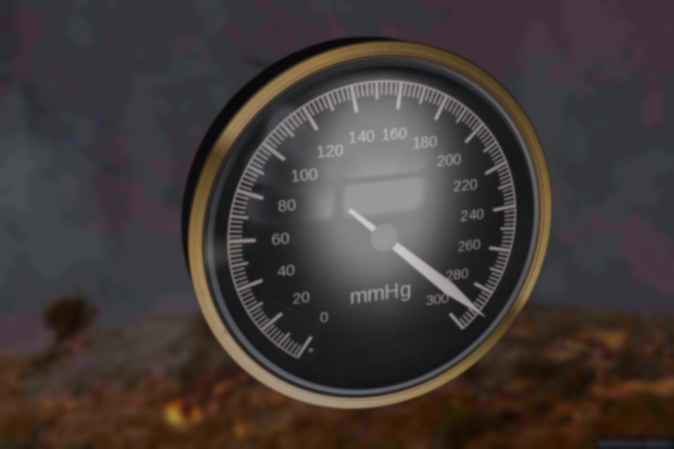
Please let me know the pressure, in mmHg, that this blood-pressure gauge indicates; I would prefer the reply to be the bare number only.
290
